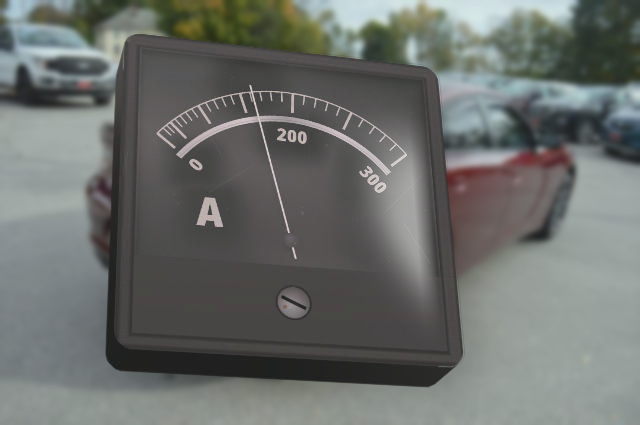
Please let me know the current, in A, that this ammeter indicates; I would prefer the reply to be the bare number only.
160
